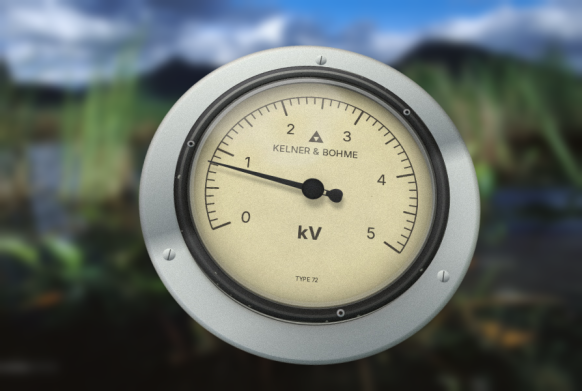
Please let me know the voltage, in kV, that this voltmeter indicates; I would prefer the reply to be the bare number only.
0.8
